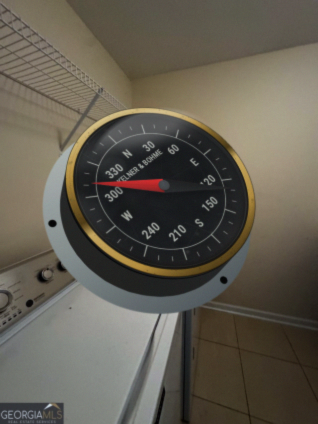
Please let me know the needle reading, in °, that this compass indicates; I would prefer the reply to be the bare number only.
310
